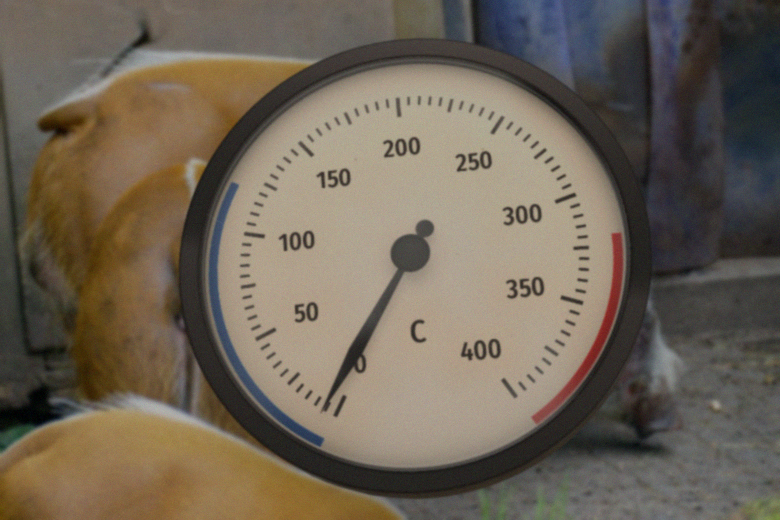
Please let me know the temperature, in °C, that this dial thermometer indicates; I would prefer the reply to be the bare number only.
5
